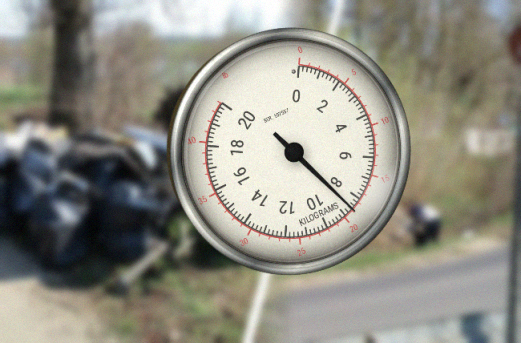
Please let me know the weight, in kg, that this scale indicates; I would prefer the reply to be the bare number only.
8.6
